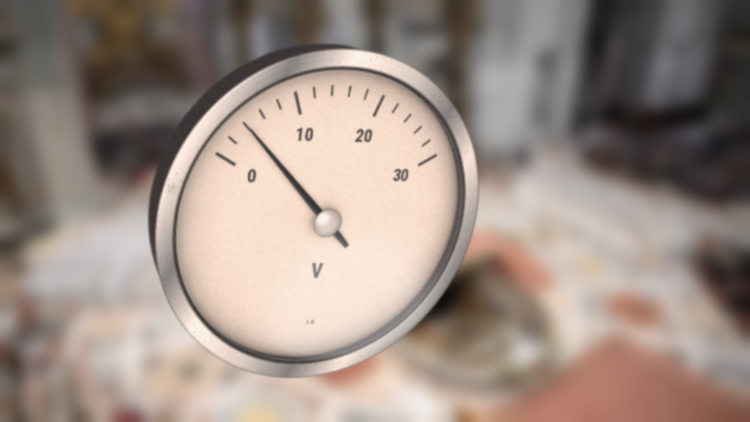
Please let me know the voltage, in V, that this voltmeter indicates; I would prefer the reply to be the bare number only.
4
